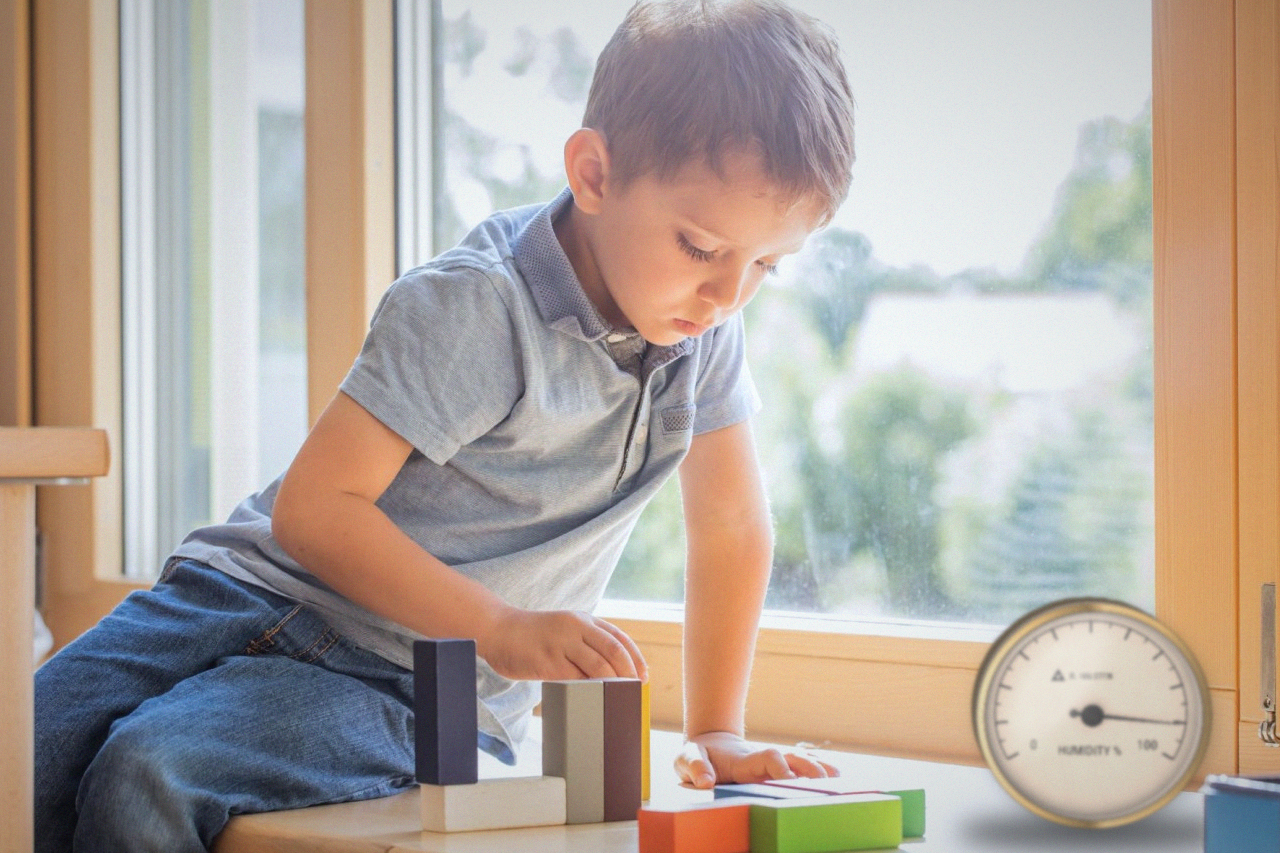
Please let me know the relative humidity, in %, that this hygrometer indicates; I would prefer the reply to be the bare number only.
90
